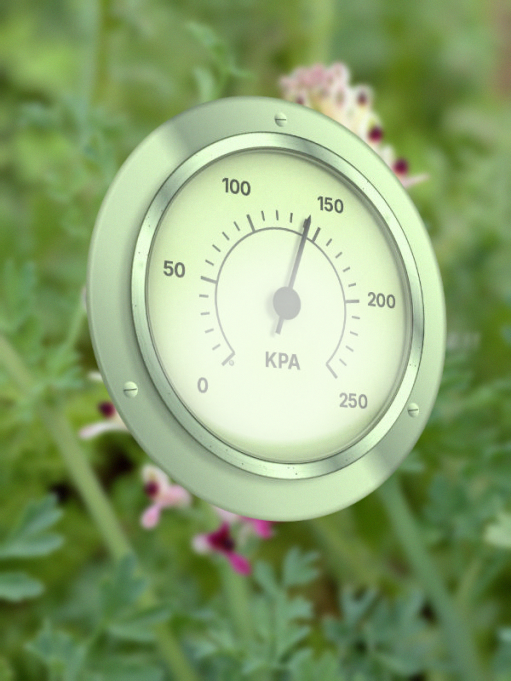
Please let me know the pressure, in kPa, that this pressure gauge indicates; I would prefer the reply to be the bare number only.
140
